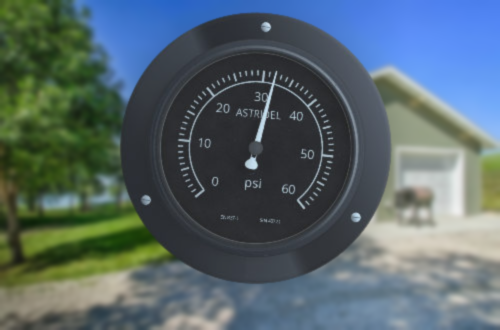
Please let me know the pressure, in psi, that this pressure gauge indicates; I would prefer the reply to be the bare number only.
32
